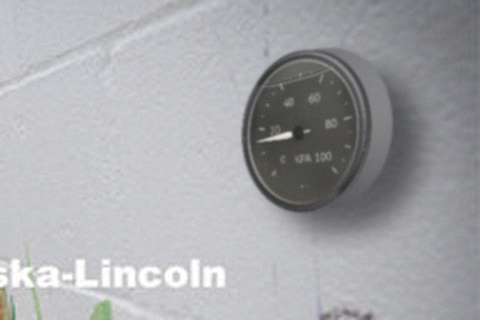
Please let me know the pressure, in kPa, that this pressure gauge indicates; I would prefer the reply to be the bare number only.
15
